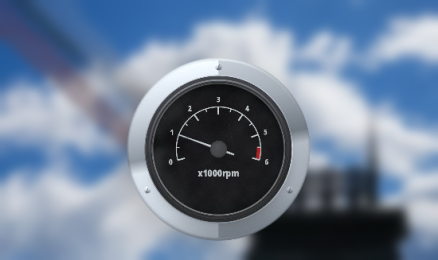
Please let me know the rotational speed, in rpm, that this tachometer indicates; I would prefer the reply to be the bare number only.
1000
